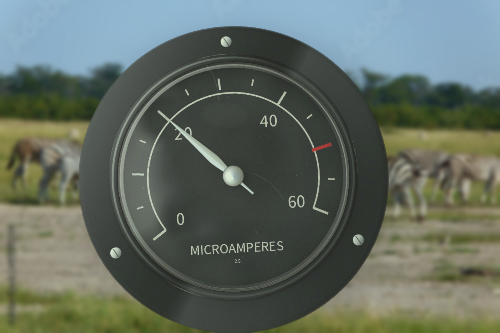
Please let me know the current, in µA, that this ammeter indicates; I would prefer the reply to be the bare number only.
20
